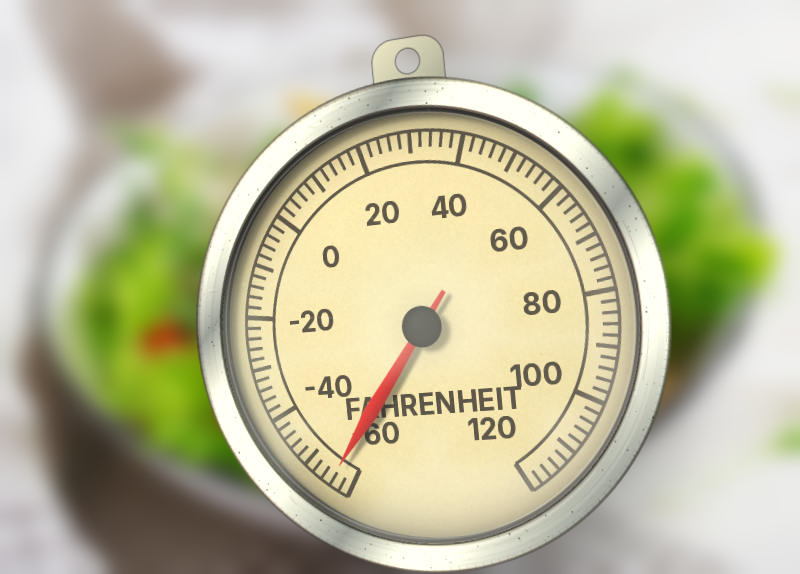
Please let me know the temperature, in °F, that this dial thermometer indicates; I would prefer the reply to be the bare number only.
-56
